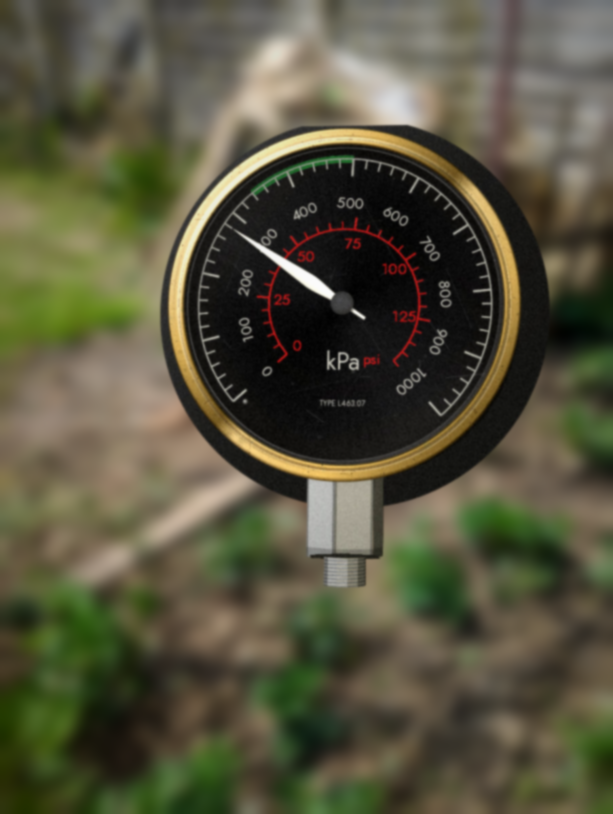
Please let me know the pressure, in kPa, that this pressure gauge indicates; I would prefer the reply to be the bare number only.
280
